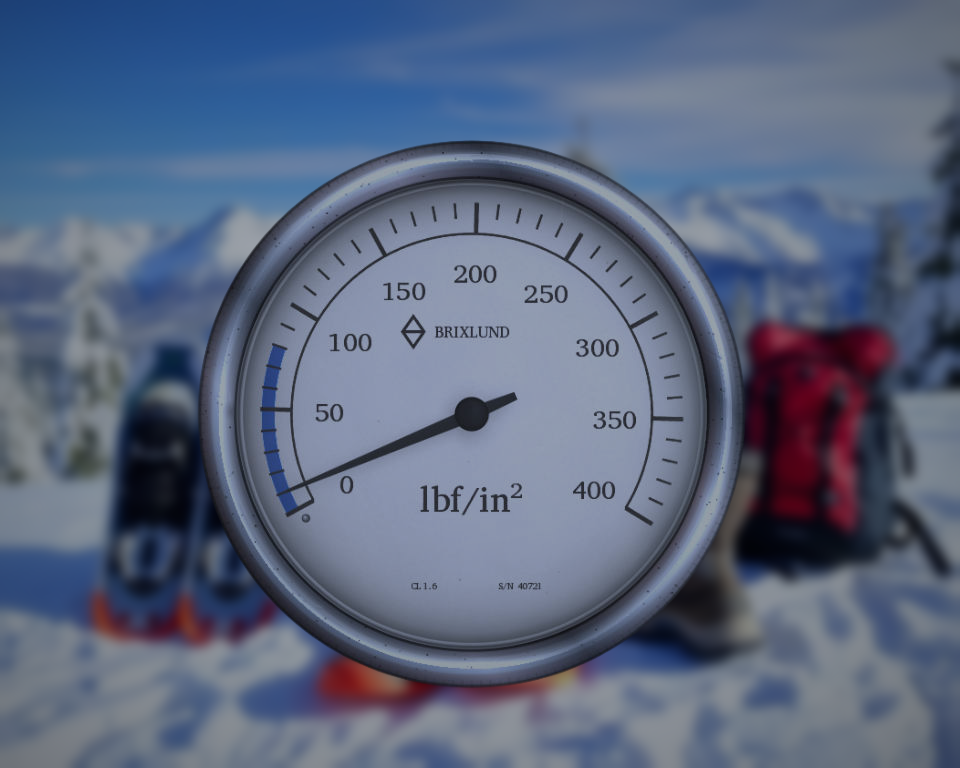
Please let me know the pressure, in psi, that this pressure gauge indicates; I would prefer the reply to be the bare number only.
10
